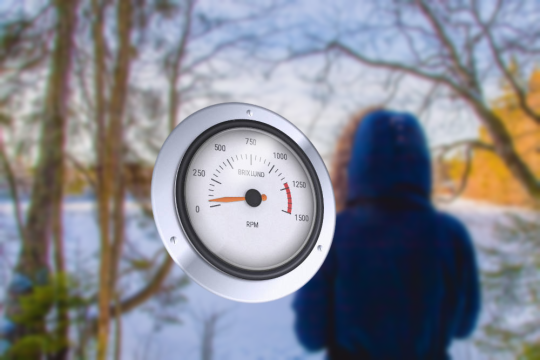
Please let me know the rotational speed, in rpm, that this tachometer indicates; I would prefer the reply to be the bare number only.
50
